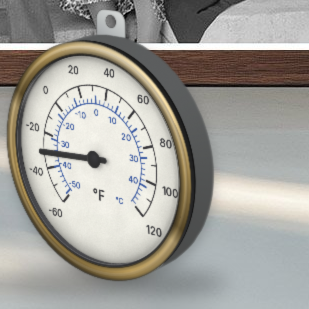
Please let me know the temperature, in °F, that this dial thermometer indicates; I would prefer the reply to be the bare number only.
-30
